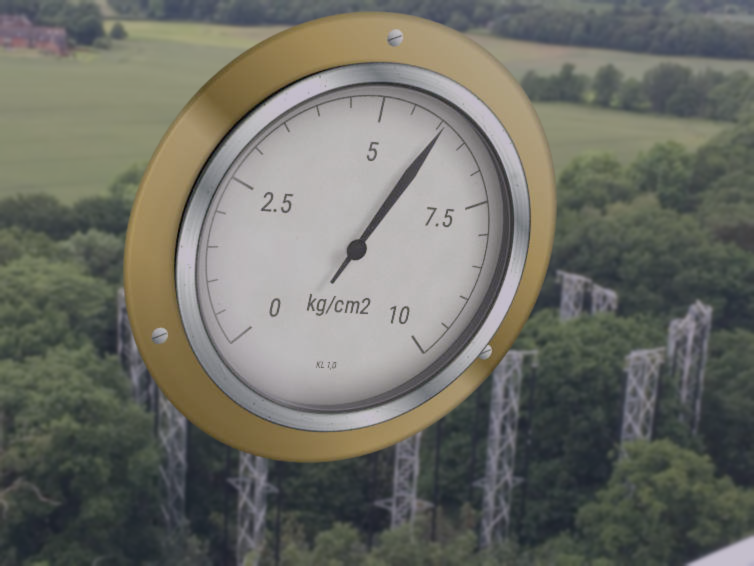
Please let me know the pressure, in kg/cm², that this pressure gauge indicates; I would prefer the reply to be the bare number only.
6
